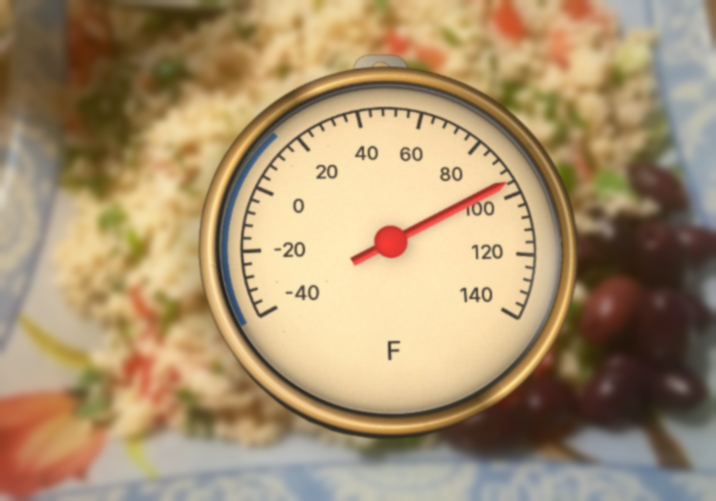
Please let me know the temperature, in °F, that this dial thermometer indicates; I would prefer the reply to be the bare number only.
96
